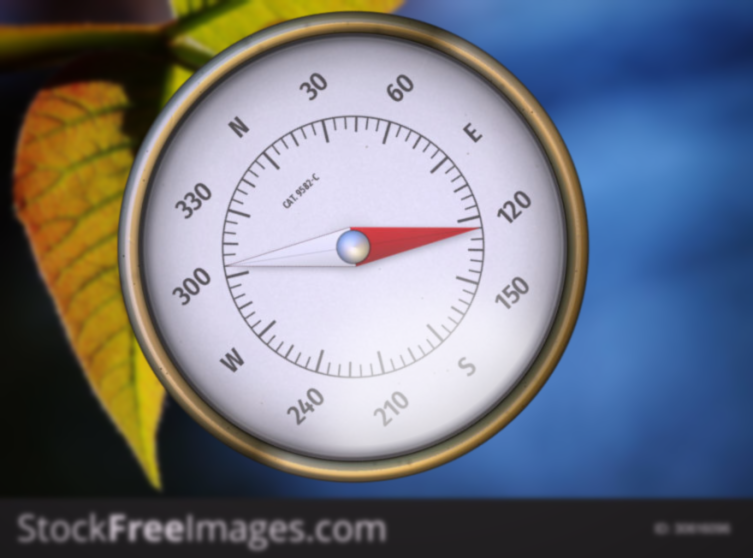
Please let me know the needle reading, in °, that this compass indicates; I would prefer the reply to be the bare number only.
125
